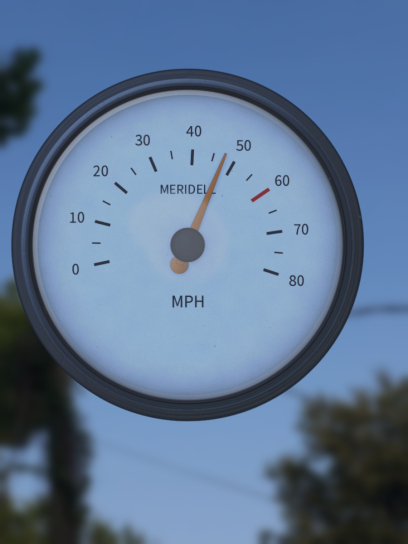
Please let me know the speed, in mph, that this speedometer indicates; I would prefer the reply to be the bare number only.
47.5
